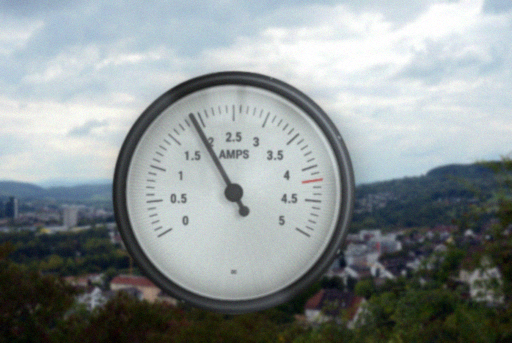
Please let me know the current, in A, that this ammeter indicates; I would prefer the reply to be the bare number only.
1.9
